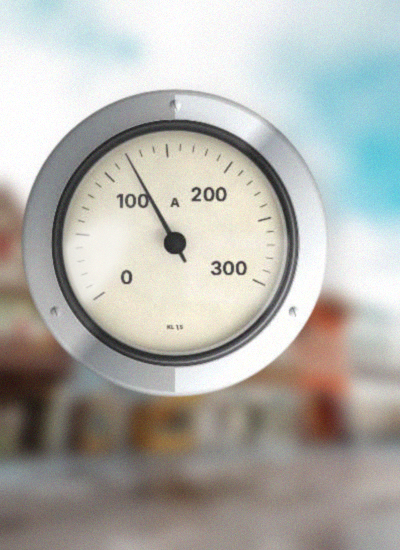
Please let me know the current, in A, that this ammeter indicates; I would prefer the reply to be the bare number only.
120
